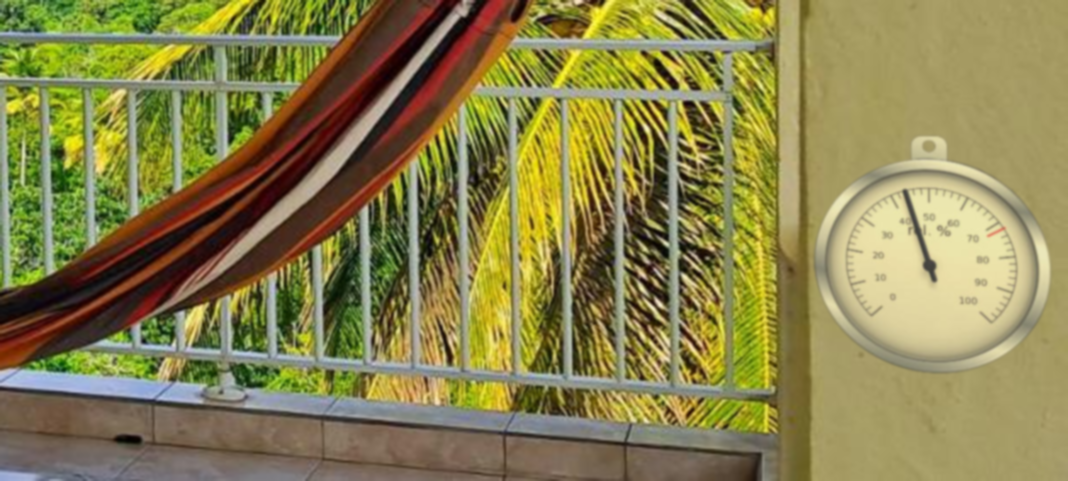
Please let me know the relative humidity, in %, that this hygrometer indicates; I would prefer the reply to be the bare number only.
44
